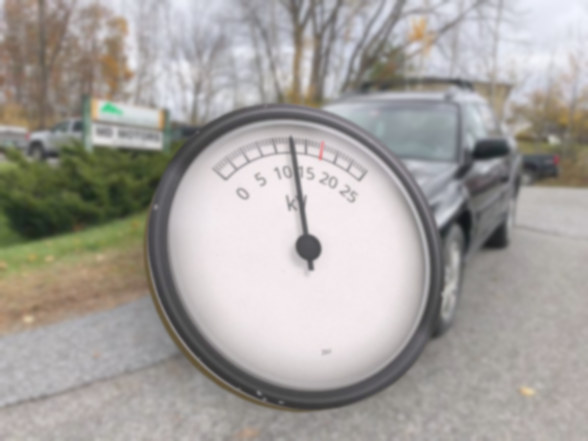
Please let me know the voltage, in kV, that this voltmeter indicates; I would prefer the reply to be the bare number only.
12.5
